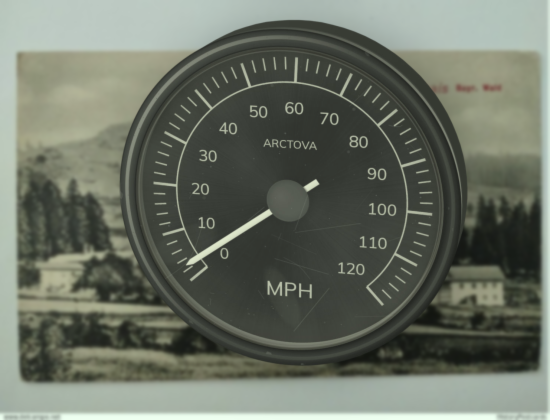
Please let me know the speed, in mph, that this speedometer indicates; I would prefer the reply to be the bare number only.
3
